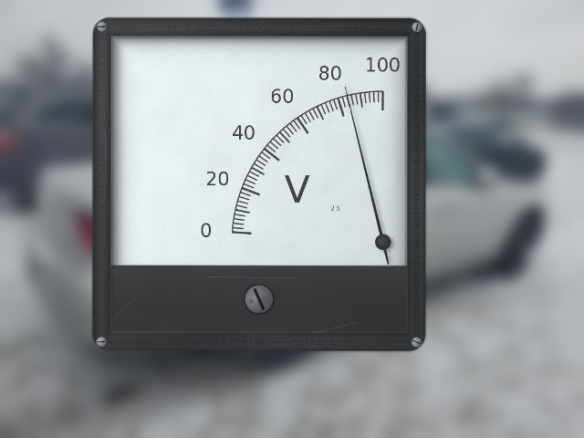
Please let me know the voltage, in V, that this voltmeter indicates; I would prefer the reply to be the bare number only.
84
